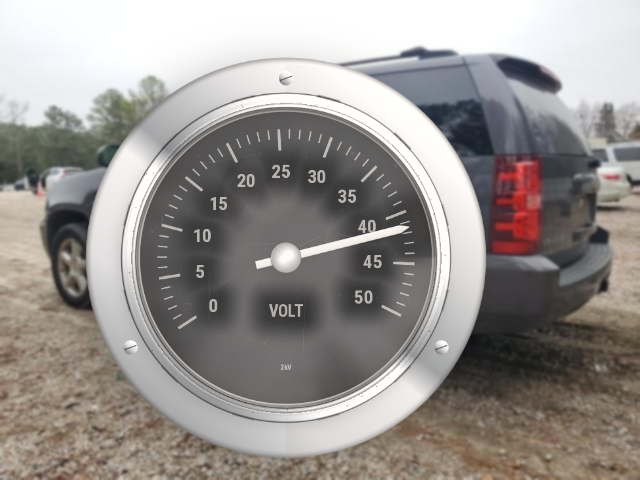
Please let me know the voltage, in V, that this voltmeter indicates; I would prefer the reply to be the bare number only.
41.5
